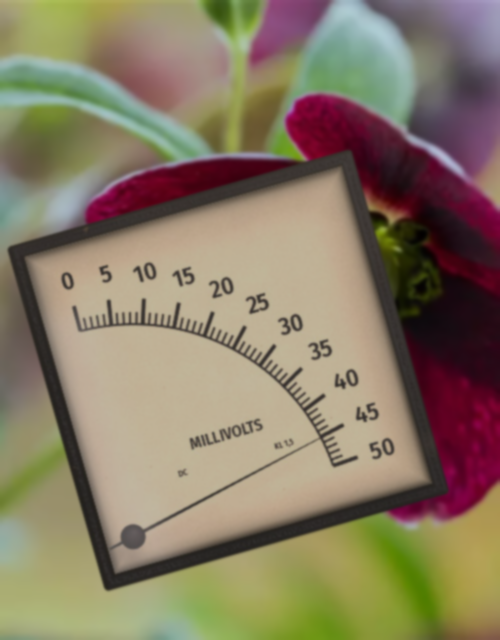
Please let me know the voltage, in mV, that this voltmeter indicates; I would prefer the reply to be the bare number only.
45
